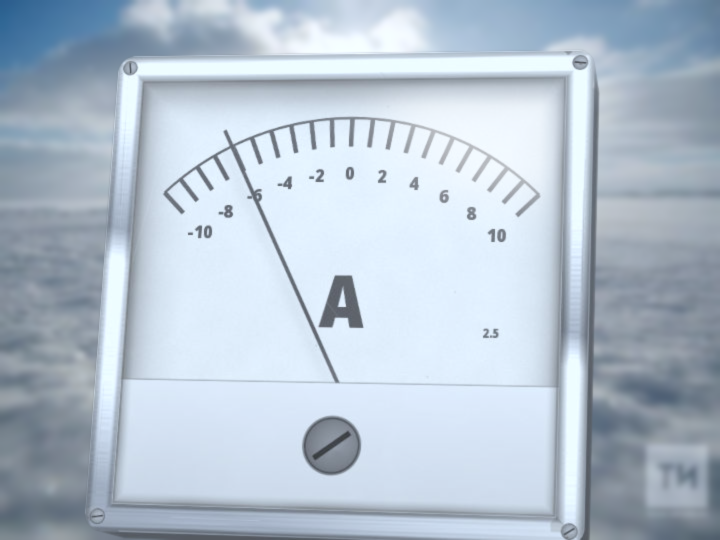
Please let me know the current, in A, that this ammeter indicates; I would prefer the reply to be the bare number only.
-6
